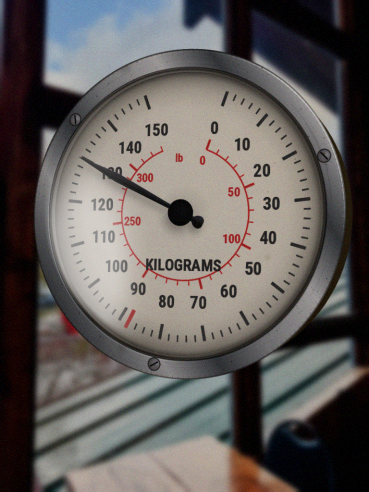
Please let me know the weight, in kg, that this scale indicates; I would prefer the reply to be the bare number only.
130
